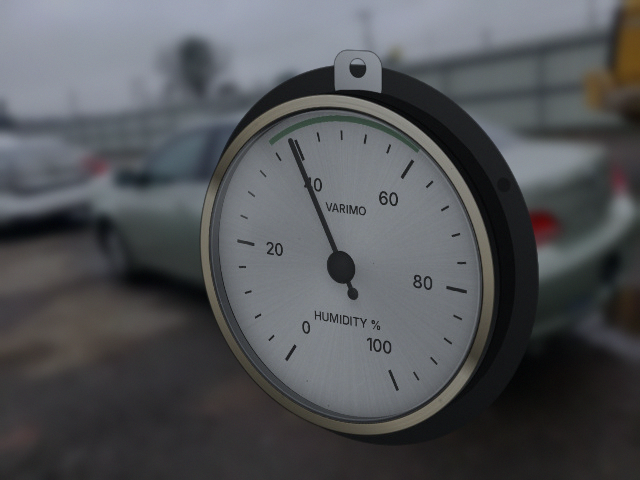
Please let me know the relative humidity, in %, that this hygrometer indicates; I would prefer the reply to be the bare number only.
40
